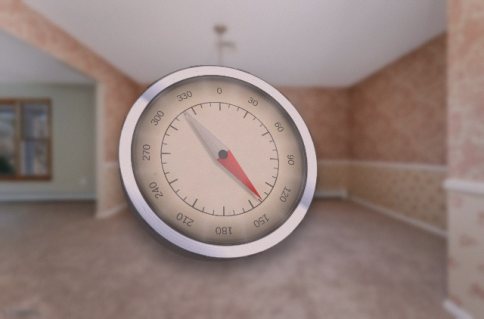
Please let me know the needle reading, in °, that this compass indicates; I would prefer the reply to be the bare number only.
140
